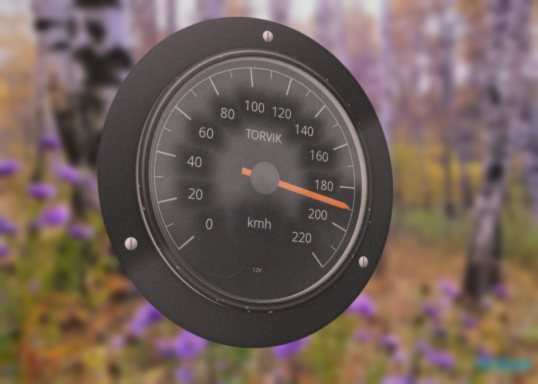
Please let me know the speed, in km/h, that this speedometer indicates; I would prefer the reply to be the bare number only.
190
